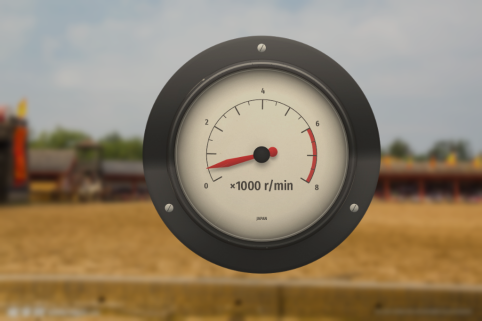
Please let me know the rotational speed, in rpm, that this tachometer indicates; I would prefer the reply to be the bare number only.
500
